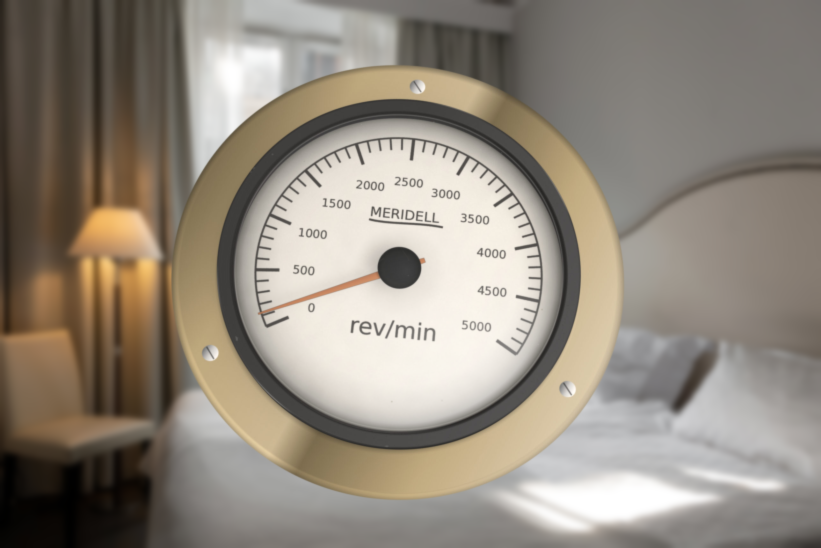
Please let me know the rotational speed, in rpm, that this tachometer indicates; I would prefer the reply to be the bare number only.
100
